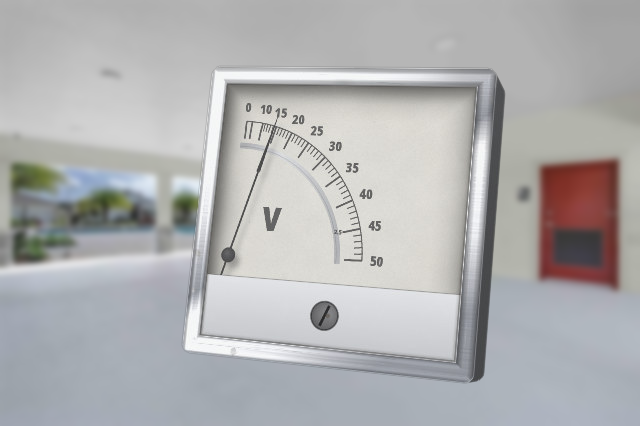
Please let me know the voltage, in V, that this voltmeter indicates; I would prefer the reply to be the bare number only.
15
